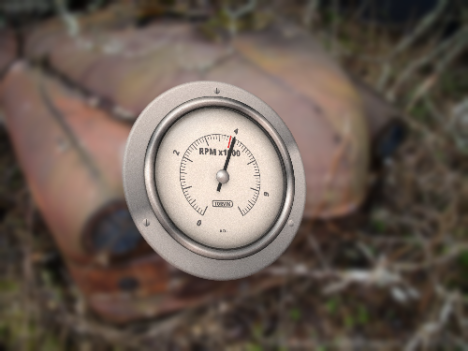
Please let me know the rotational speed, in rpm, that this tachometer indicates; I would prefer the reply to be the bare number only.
4000
